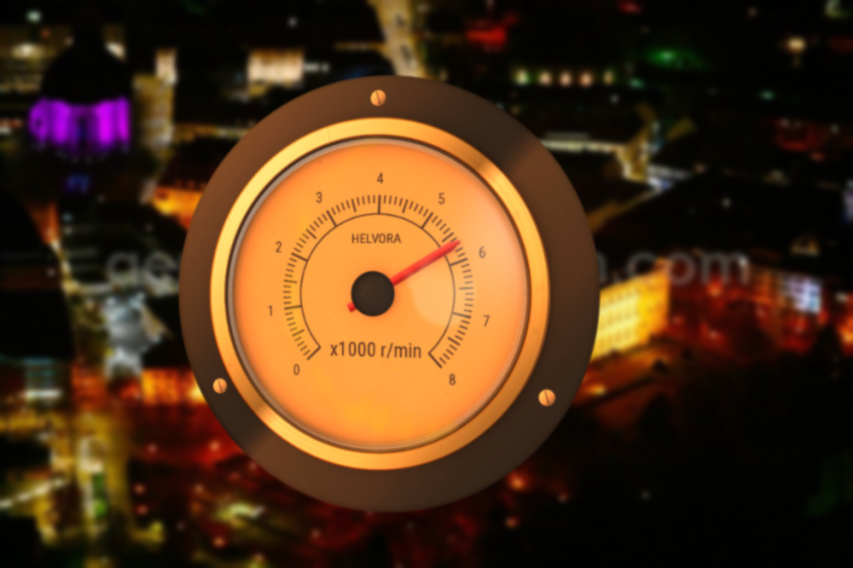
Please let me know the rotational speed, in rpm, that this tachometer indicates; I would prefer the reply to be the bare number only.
5700
